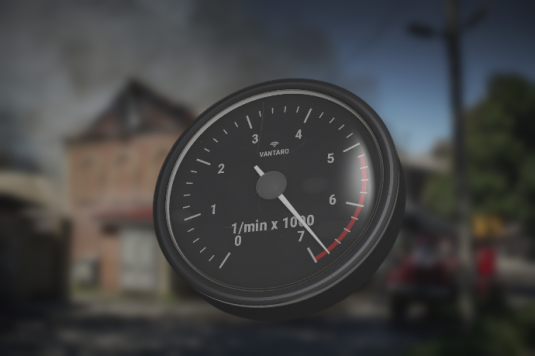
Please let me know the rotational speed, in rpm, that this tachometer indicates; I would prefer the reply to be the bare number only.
6800
